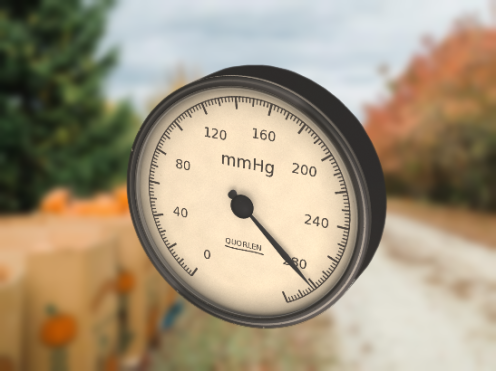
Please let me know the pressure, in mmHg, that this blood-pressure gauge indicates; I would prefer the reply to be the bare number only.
280
